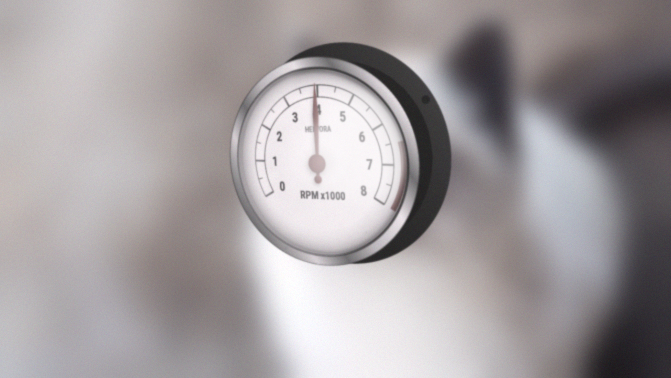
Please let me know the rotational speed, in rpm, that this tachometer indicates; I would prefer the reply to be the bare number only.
4000
